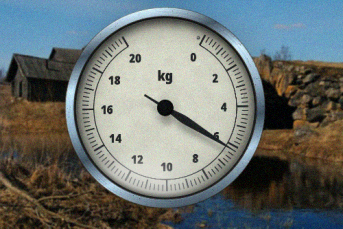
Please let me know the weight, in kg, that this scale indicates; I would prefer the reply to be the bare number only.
6.2
